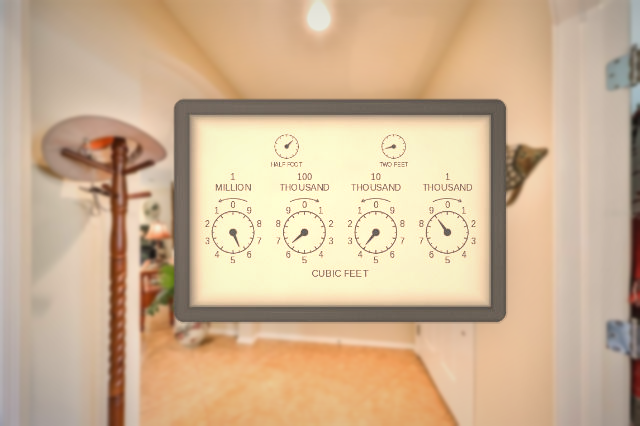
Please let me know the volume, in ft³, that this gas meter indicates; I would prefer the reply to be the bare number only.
563900
